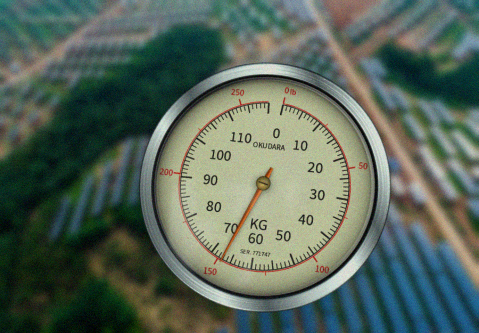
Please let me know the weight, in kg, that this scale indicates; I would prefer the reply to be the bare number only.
67
